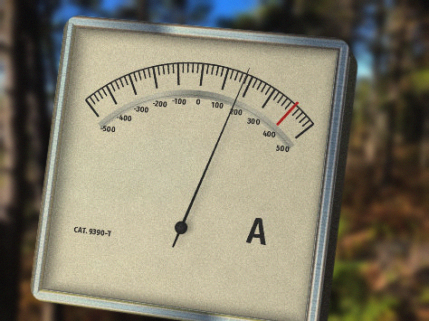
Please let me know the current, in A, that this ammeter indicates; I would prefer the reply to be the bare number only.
180
